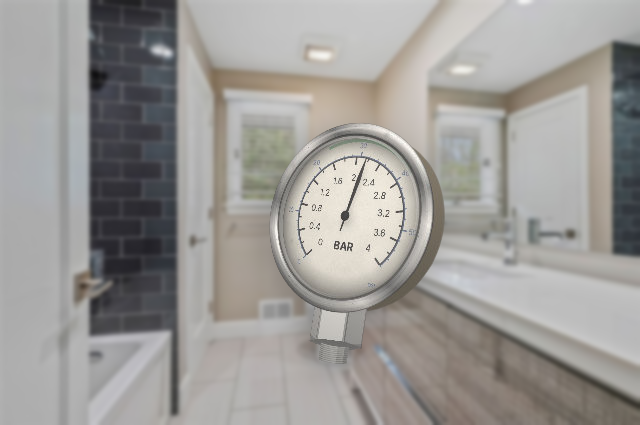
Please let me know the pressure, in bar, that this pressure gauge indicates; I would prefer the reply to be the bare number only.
2.2
